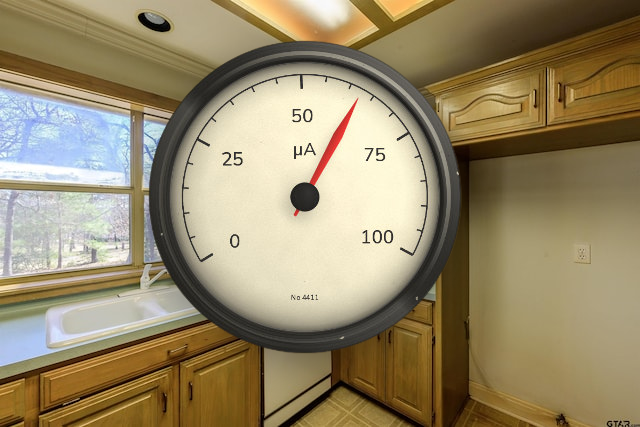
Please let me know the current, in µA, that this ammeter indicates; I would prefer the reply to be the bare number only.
62.5
